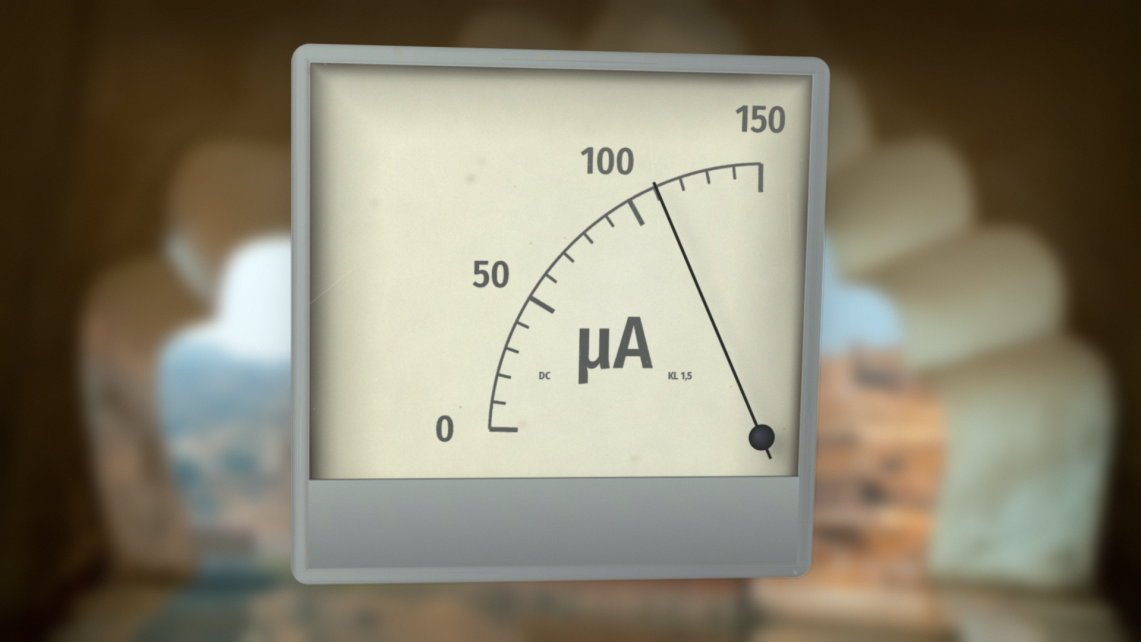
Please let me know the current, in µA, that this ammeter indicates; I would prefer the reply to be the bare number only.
110
